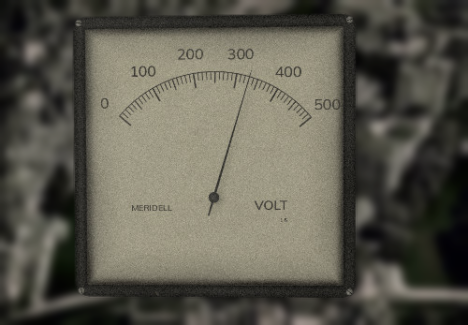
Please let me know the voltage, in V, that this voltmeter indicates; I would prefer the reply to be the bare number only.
330
